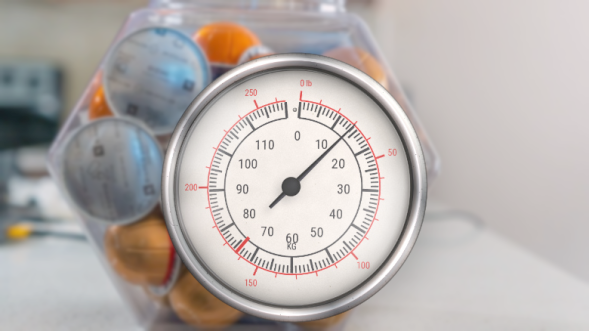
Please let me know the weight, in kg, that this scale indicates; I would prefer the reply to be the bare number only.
14
